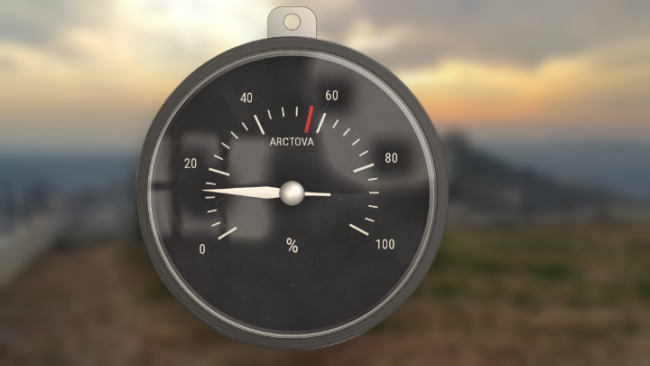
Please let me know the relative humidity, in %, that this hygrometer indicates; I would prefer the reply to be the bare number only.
14
